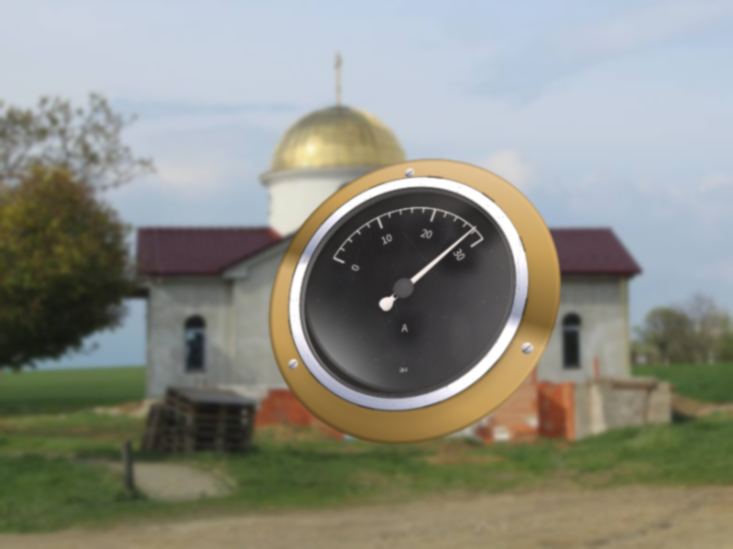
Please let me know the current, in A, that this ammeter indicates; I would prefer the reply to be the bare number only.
28
